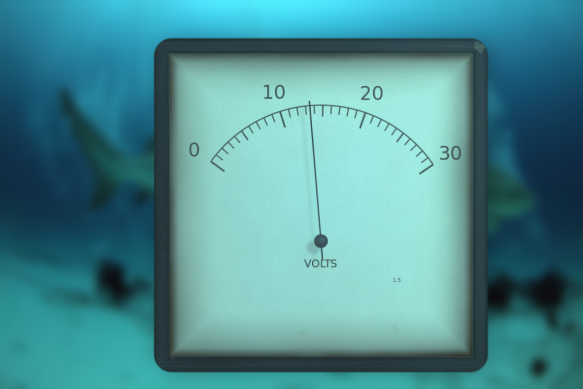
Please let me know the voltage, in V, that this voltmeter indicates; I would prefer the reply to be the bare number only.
13.5
